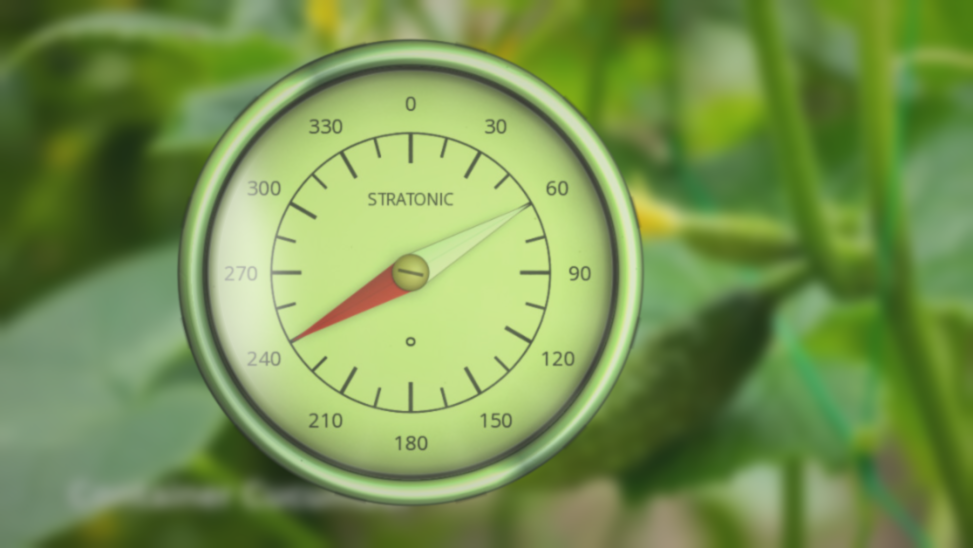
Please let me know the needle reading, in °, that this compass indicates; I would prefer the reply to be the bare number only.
240
